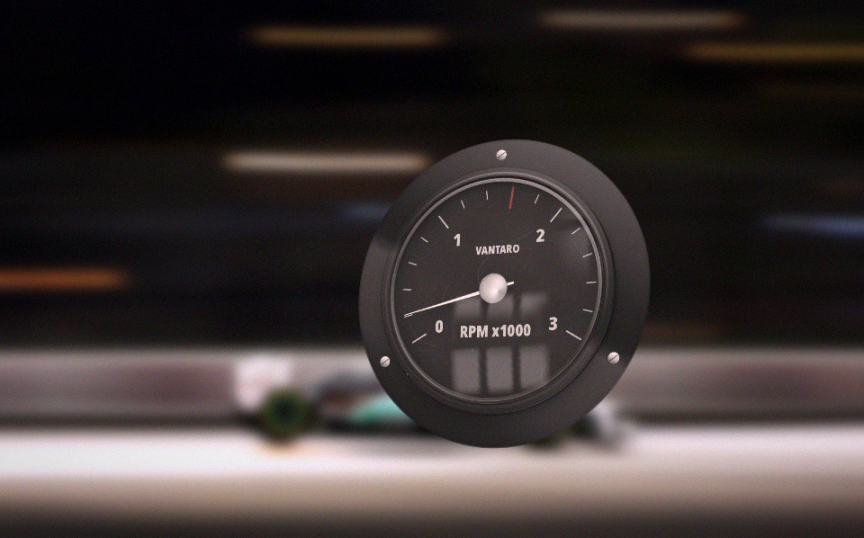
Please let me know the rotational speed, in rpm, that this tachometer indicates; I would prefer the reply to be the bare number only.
200
